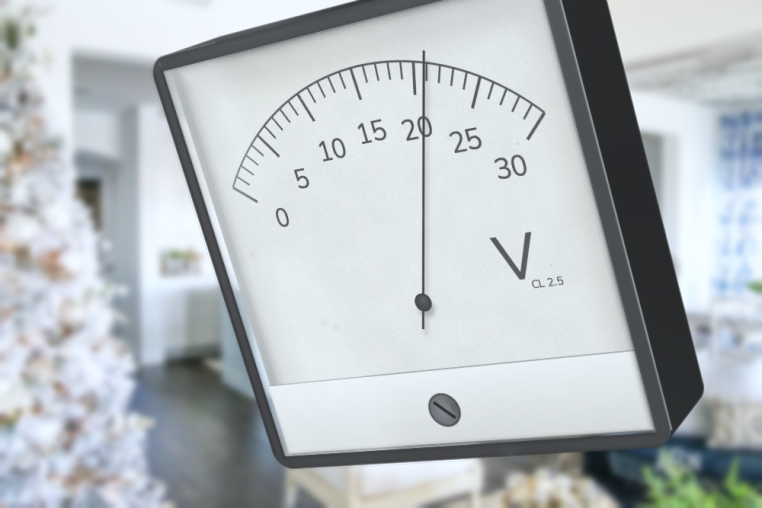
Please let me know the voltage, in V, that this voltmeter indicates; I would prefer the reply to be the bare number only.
21
